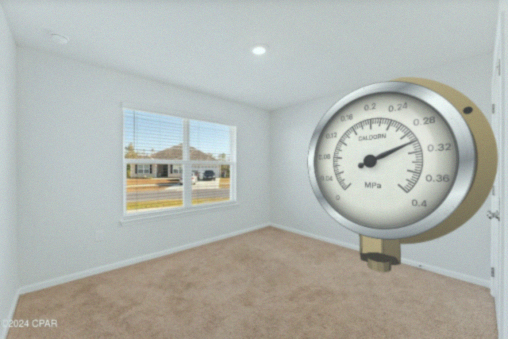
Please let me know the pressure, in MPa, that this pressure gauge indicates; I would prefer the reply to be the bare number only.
0.3
